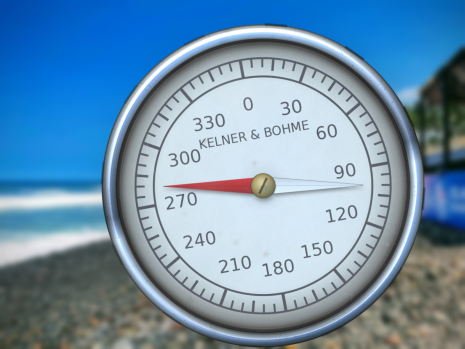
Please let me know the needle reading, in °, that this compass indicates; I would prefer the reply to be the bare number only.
280
